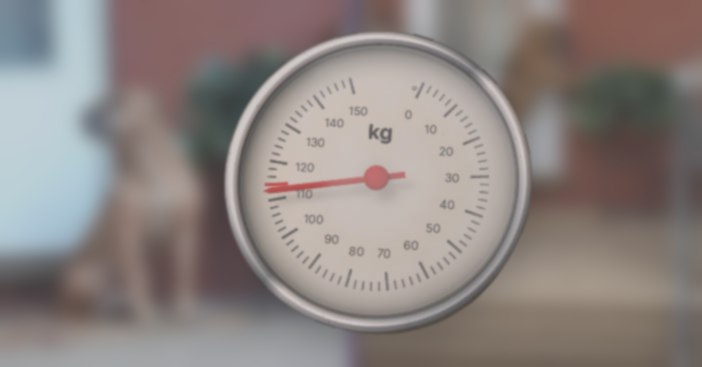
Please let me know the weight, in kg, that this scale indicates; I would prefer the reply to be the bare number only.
112
